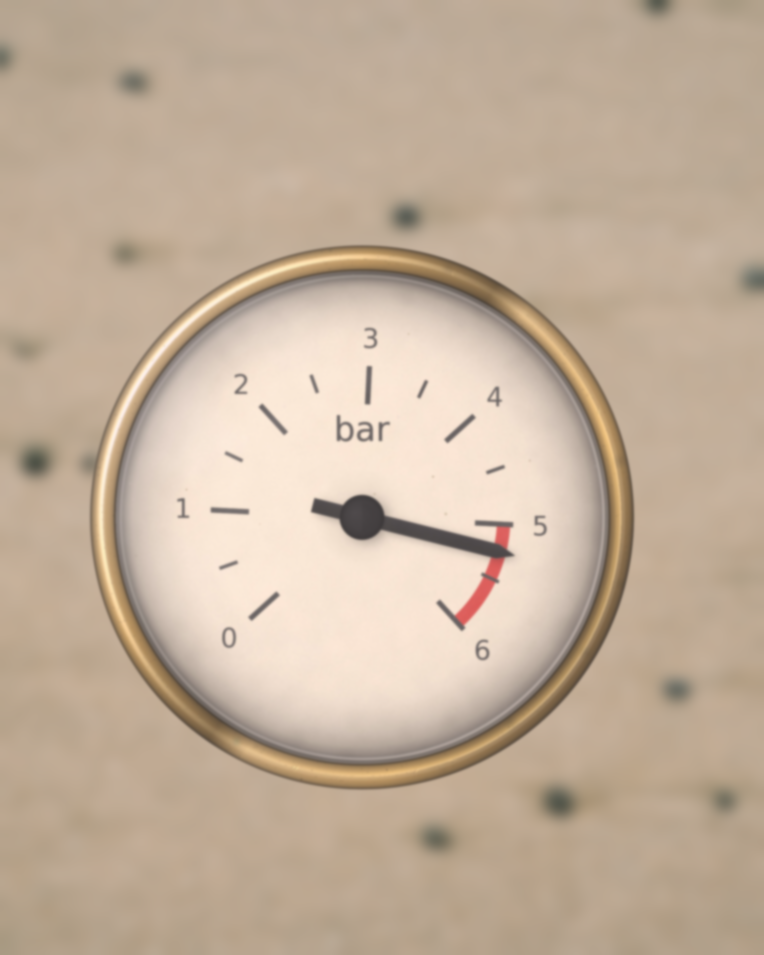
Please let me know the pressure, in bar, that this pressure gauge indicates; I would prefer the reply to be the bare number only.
5.25
